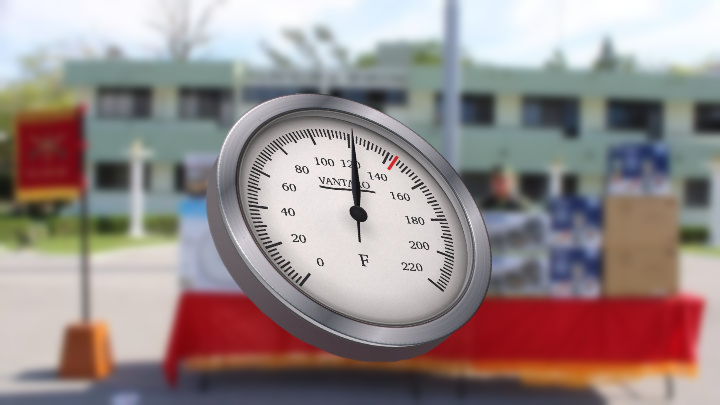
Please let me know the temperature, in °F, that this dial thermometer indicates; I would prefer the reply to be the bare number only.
120
